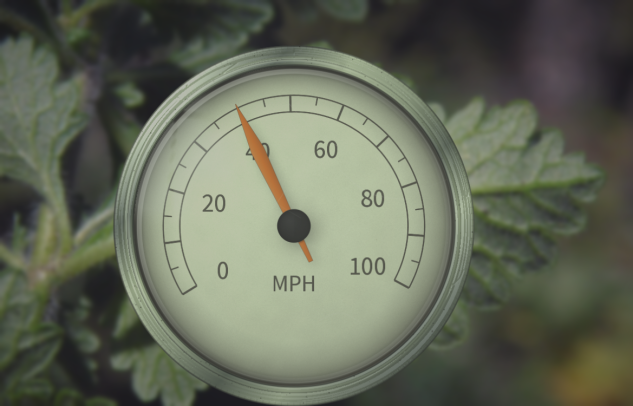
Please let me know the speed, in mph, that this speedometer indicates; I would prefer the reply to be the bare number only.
40
